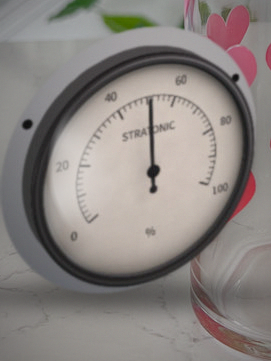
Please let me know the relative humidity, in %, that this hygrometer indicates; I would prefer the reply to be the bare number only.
50
